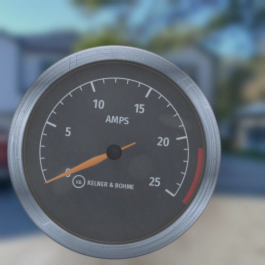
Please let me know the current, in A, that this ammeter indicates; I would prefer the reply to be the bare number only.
0
